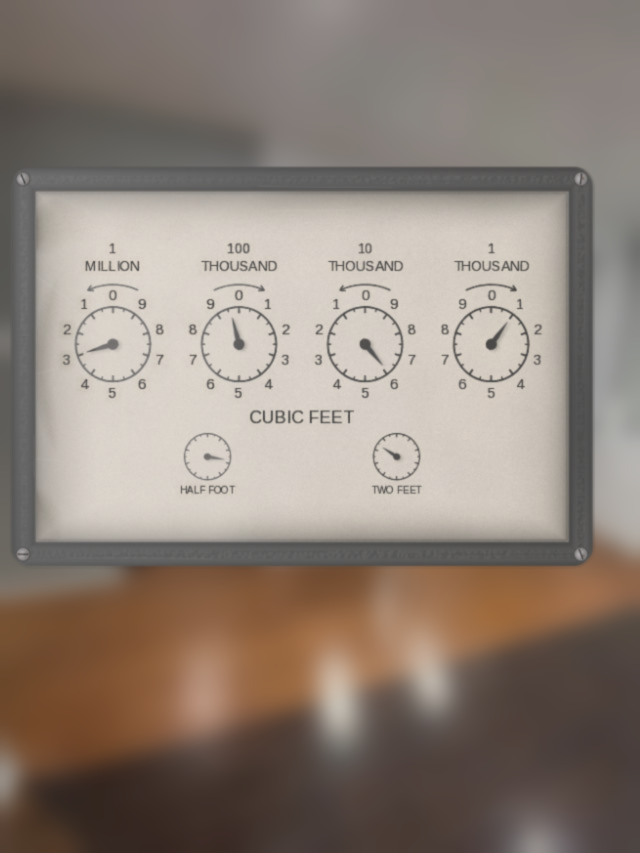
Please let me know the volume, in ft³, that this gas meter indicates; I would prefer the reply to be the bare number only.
296100
